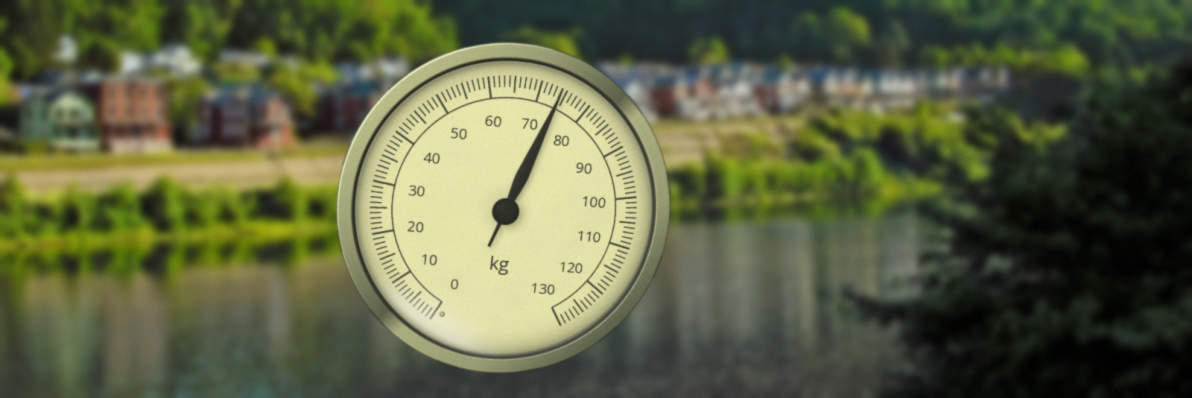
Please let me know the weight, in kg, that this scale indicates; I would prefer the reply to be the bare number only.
74
